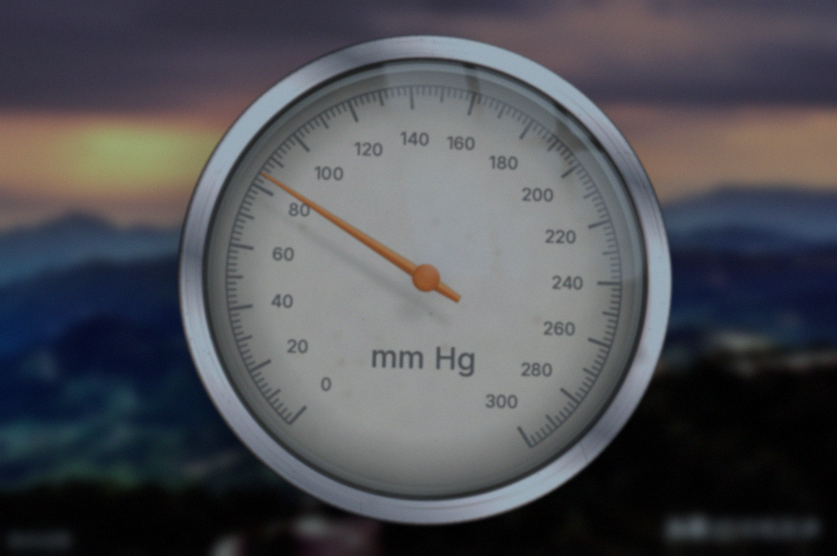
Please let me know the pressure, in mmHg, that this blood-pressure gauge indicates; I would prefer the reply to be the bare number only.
84
